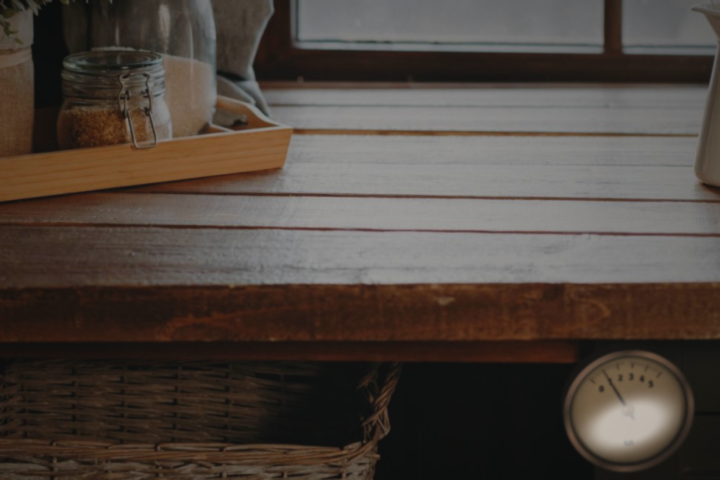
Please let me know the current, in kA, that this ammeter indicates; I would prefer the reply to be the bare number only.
1
